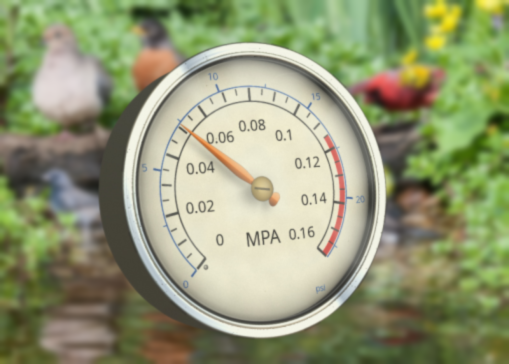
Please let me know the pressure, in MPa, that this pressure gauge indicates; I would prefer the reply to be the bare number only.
0.05
